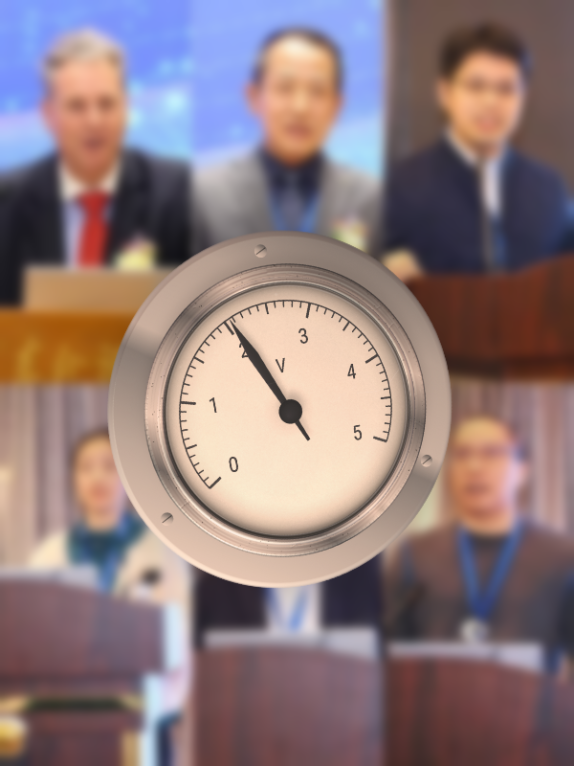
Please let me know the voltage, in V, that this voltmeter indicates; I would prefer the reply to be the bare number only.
2.05
